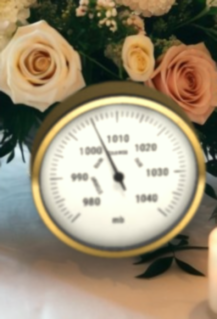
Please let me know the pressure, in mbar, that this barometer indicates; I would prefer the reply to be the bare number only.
1005
